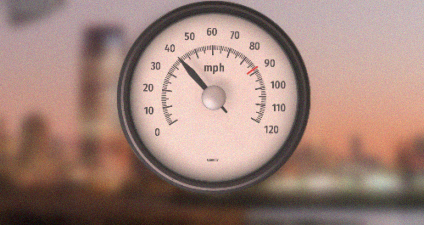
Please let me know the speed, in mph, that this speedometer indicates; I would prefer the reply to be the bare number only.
40
